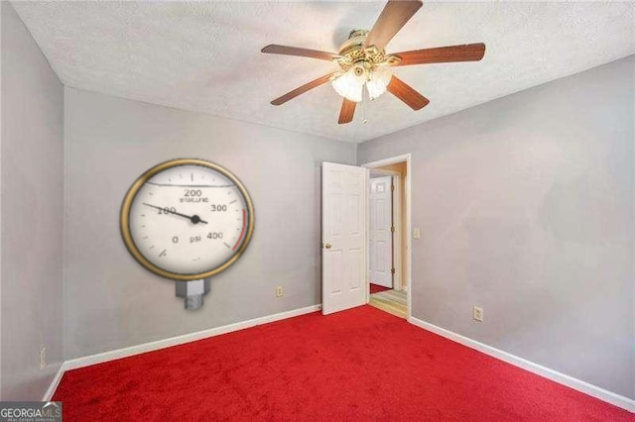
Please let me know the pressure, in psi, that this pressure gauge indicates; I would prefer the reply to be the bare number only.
100
